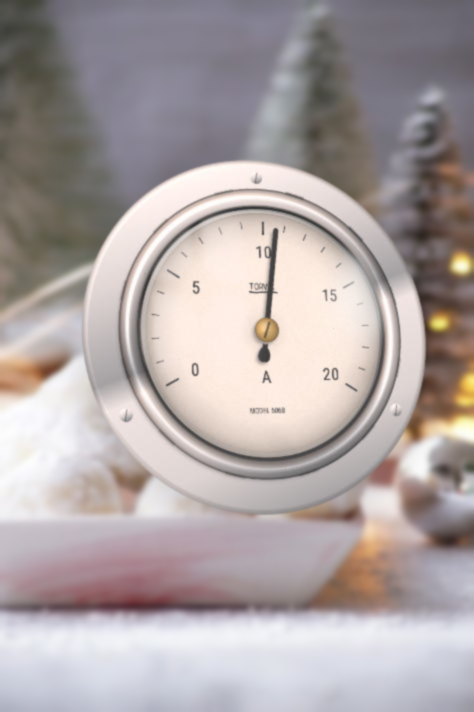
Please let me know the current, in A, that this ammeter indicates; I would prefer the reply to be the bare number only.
10.5
